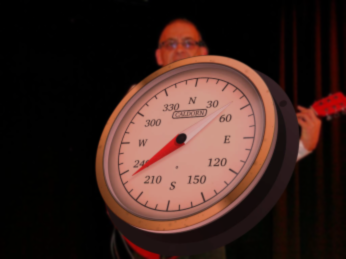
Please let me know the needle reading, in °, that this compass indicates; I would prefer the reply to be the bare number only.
230
